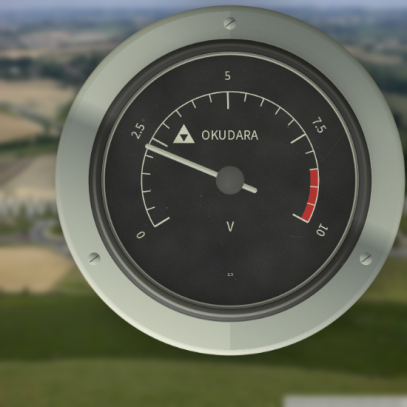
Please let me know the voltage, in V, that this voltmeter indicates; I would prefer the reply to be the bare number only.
2.25
